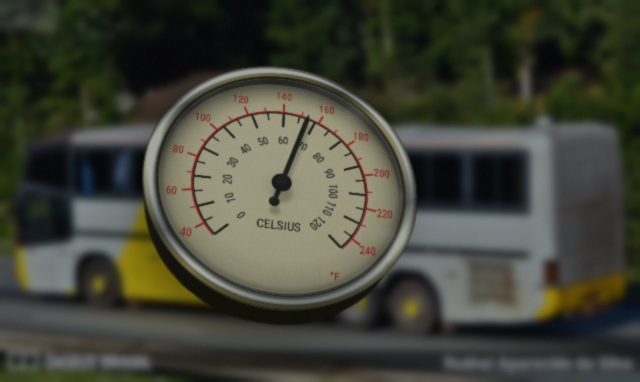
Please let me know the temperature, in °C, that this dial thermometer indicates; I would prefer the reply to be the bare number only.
67.5
